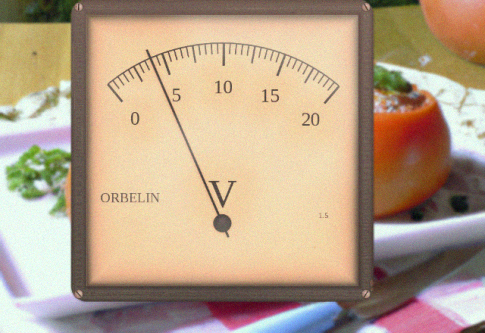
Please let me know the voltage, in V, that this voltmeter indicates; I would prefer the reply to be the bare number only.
4
